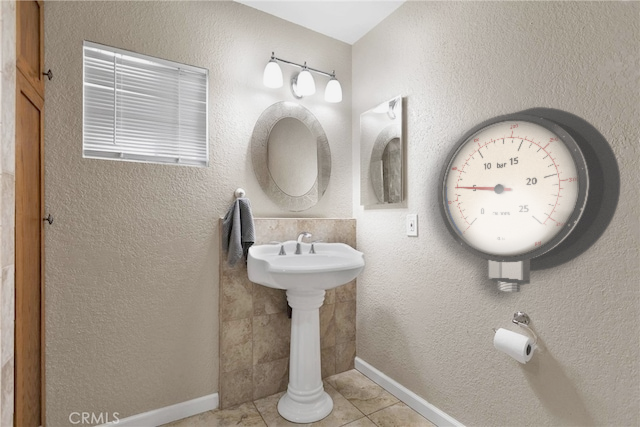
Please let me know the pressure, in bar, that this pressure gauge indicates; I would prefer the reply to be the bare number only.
5
